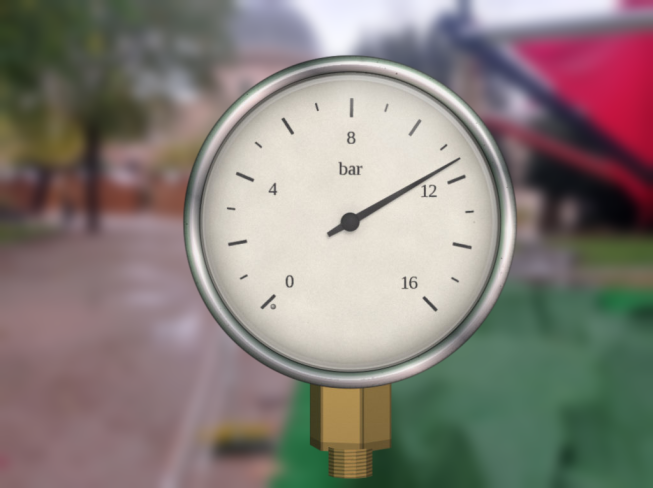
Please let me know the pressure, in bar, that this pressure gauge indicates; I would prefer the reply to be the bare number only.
11.5
